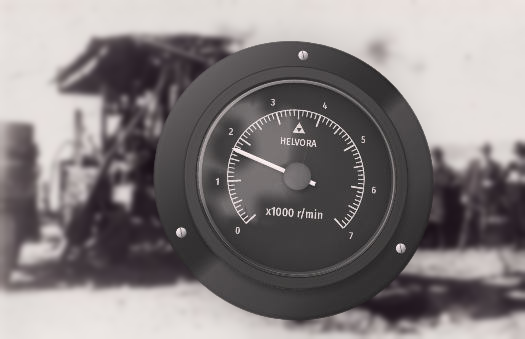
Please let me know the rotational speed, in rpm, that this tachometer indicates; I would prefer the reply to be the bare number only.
1700
